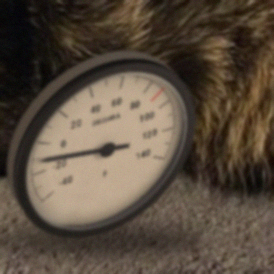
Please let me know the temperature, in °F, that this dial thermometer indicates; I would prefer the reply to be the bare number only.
-10
